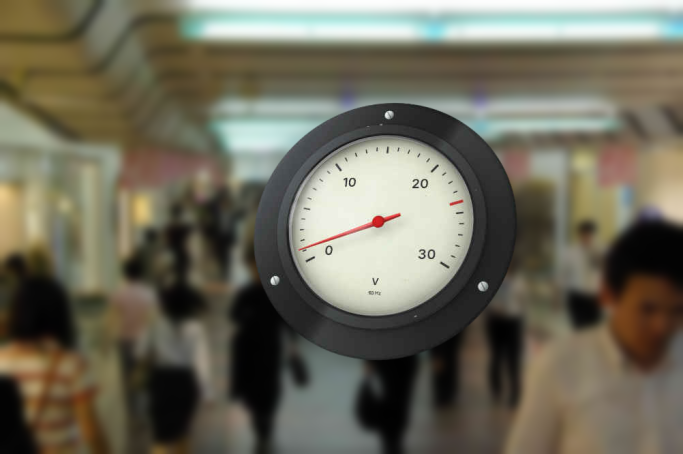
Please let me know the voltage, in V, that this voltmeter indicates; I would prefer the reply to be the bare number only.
1
